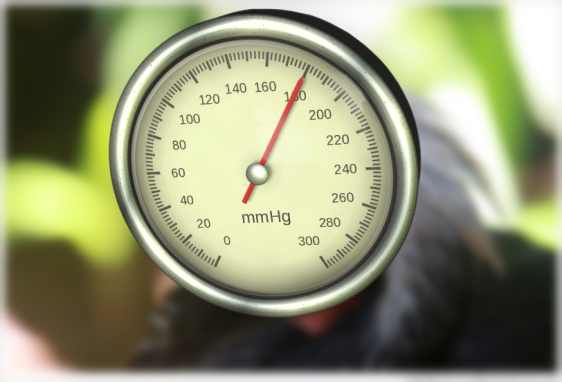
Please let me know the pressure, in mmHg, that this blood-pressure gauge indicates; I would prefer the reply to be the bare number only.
180
